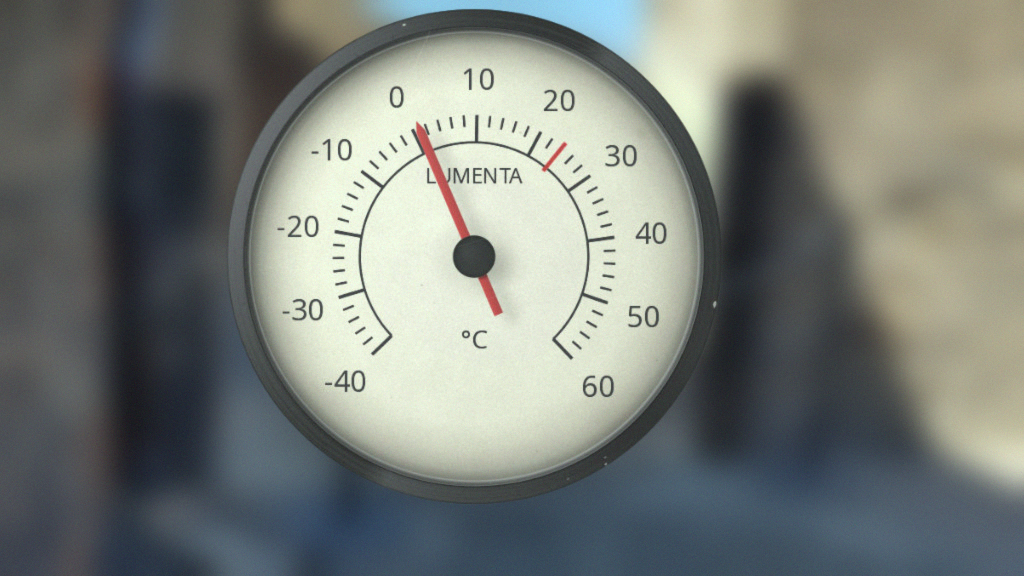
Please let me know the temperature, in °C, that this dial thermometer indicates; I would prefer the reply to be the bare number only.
1
